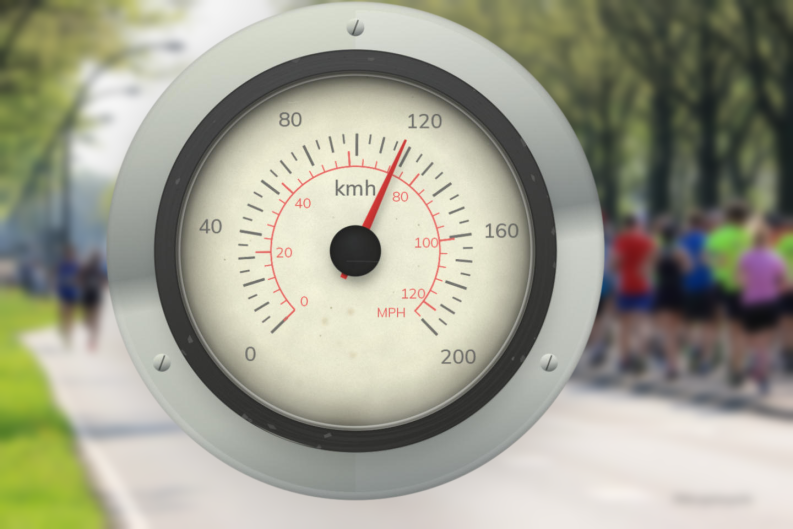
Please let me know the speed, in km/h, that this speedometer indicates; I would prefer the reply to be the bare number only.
117.5
